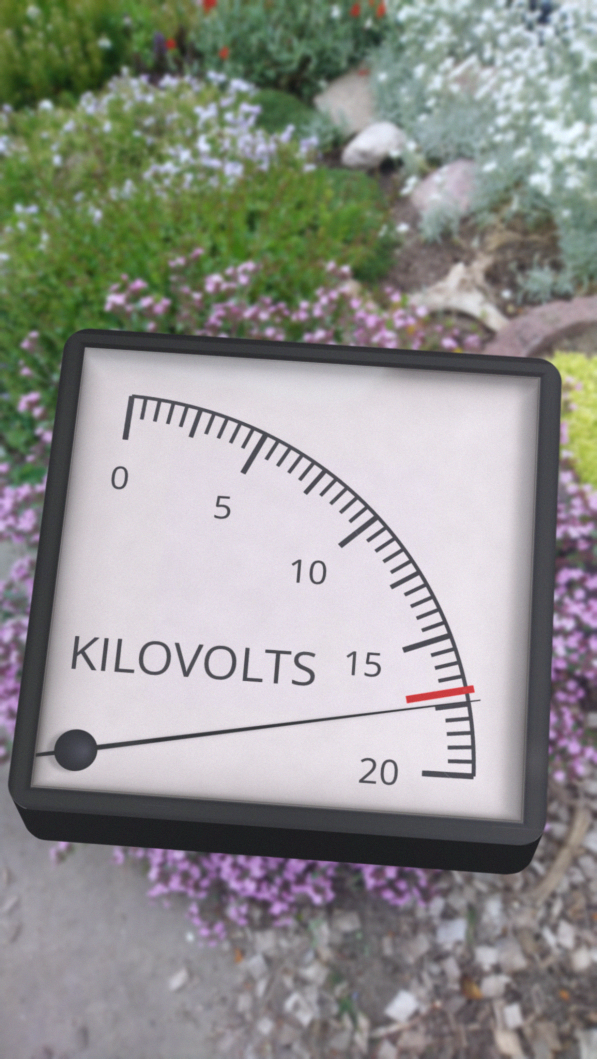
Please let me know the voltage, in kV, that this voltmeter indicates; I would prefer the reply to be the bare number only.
17.5
